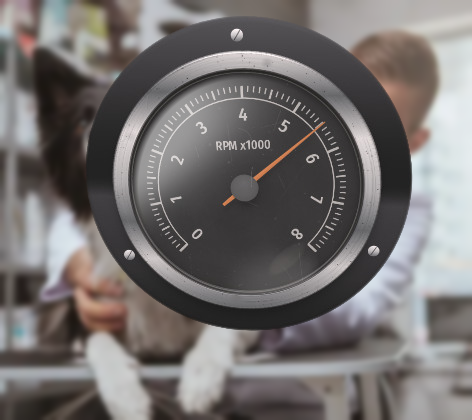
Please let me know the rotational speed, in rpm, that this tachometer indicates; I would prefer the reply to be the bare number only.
5500
